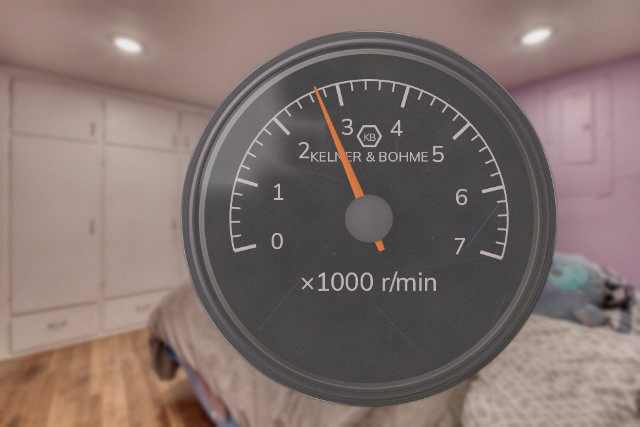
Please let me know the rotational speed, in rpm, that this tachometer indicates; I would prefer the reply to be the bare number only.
2700
